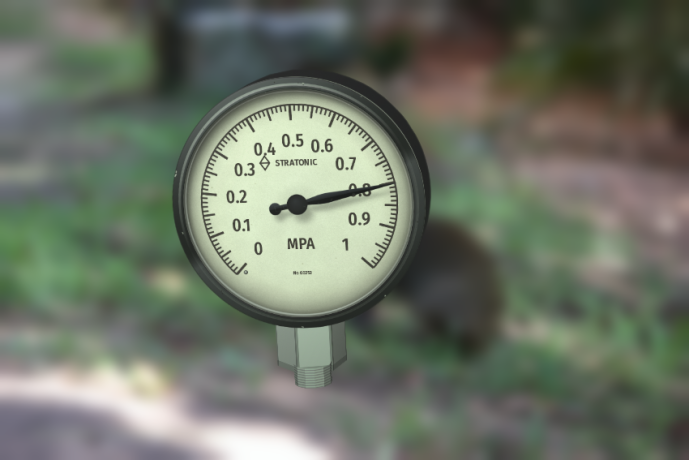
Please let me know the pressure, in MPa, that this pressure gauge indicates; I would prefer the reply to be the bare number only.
0.8
